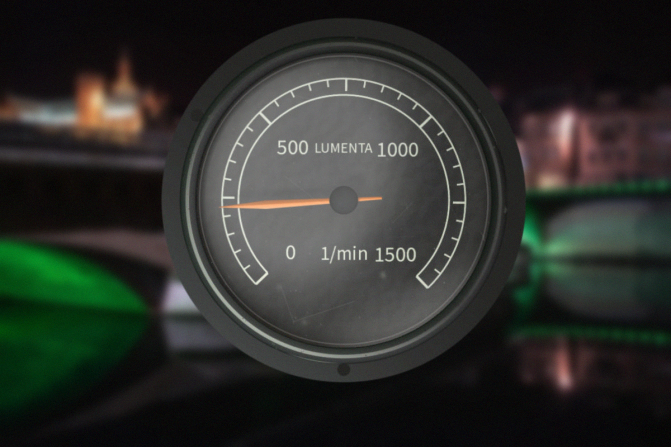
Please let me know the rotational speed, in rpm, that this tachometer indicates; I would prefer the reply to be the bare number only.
225
